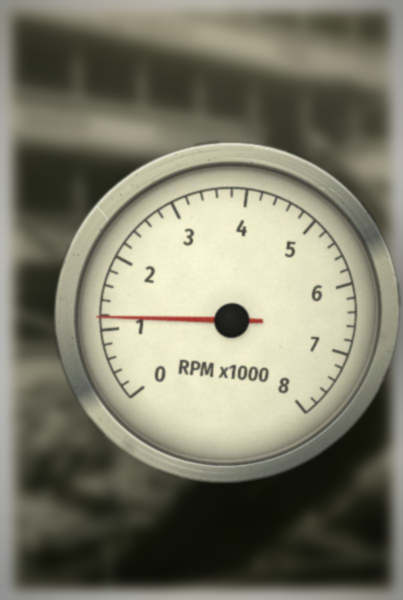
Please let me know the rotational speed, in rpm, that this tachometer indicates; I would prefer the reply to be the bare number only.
1200
